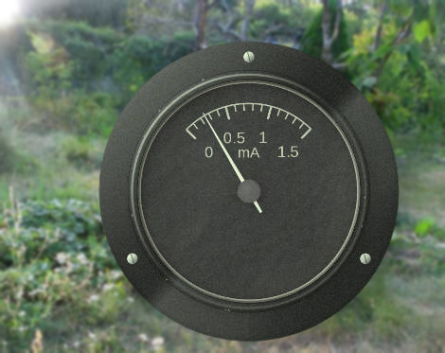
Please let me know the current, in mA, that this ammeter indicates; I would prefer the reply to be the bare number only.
0.25
